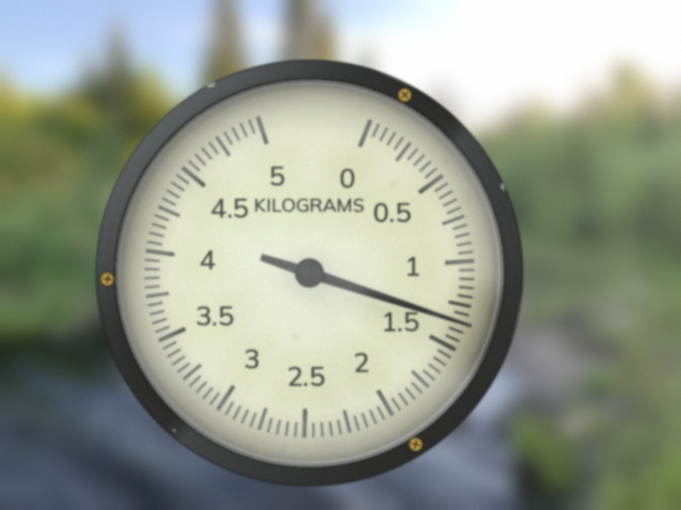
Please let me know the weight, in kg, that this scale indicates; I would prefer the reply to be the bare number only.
1.35
